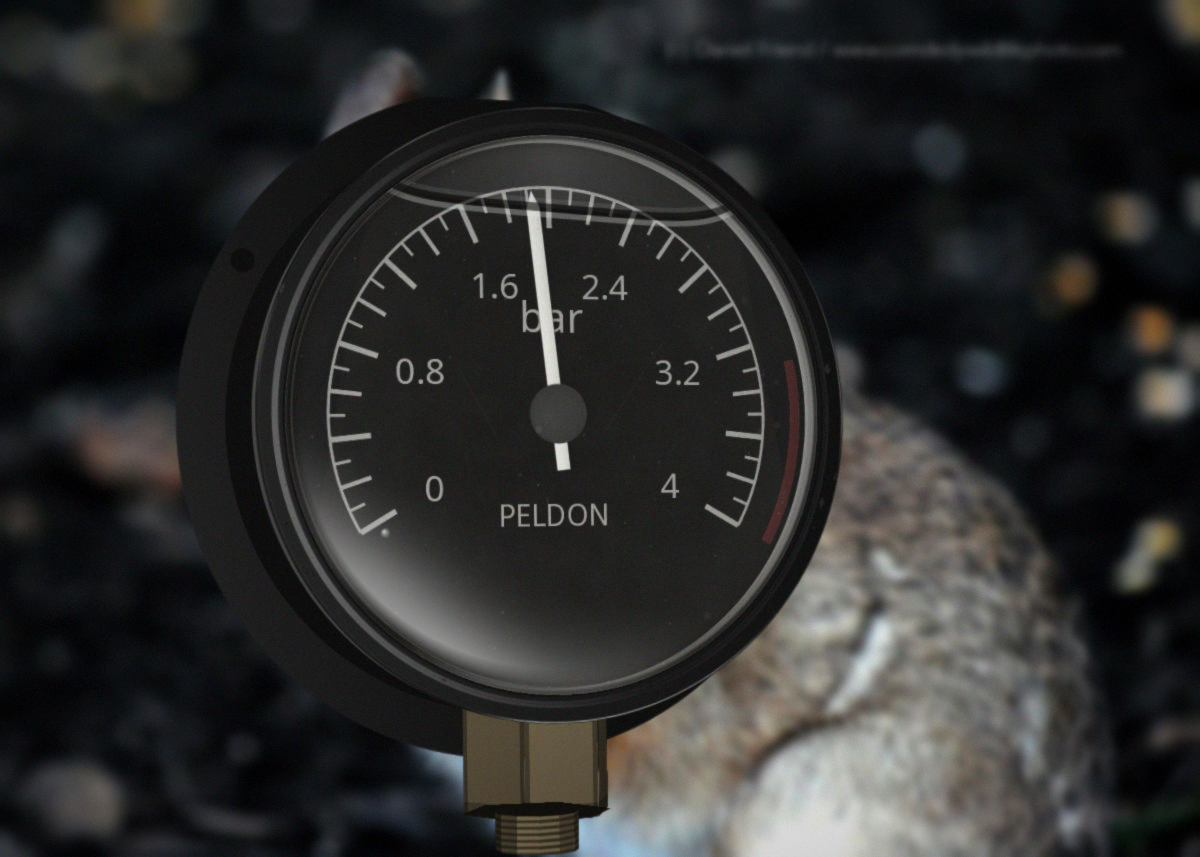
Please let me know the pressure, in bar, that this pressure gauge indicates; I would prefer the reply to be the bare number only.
1.9
